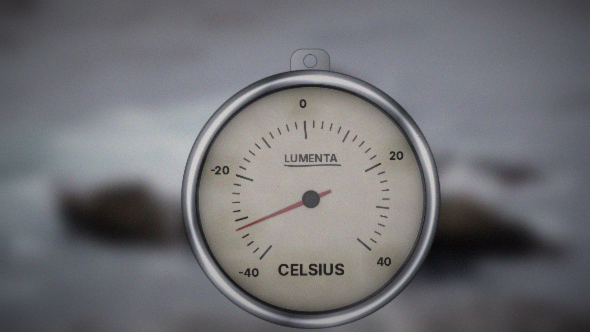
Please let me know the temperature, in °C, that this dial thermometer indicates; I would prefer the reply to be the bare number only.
-32
